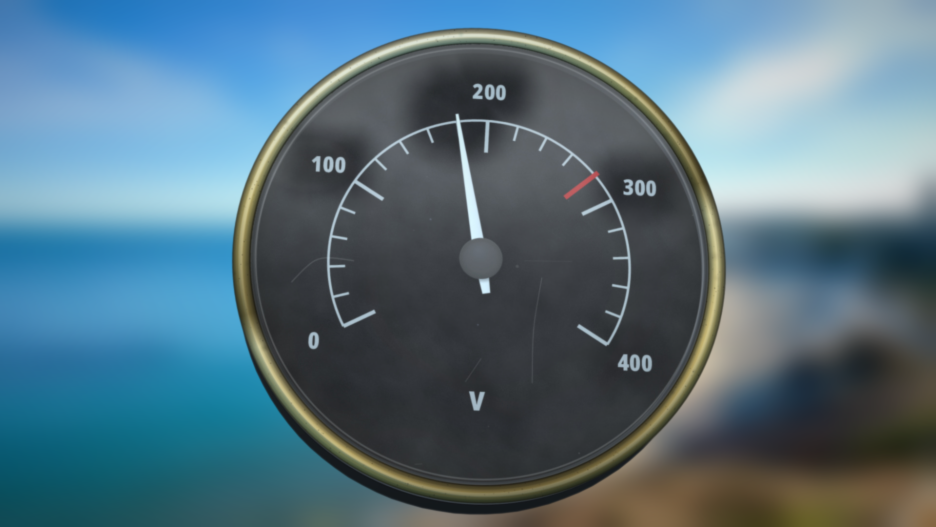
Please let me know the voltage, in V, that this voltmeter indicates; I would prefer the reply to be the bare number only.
180
